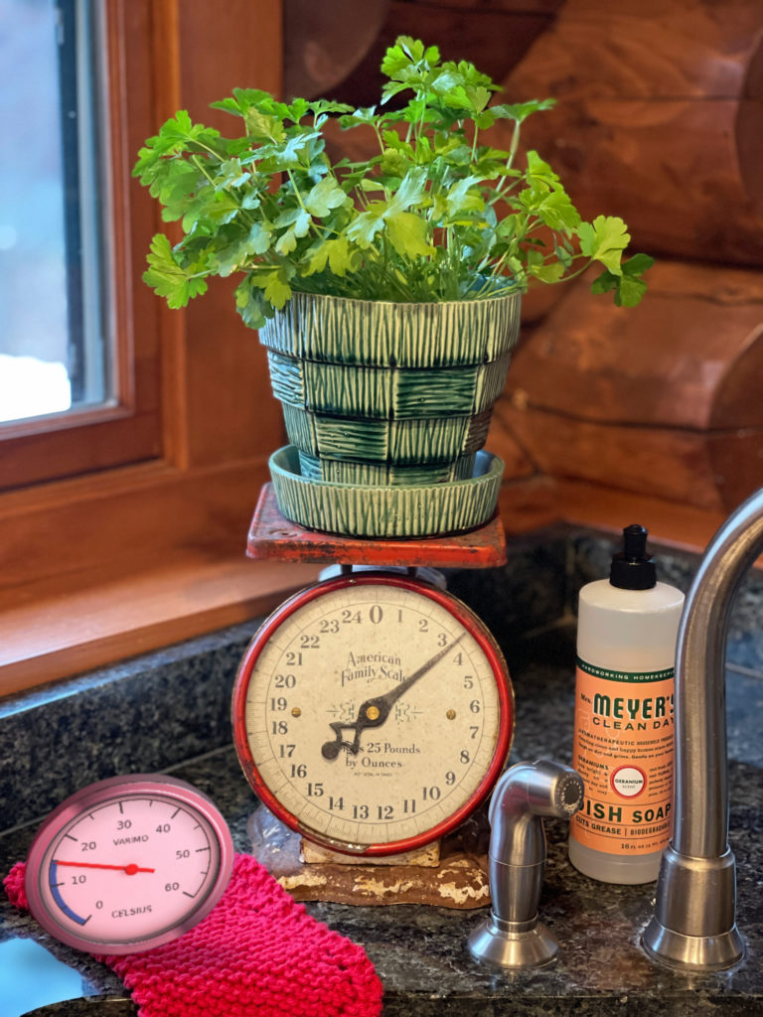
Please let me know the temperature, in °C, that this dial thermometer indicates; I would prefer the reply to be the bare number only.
15
